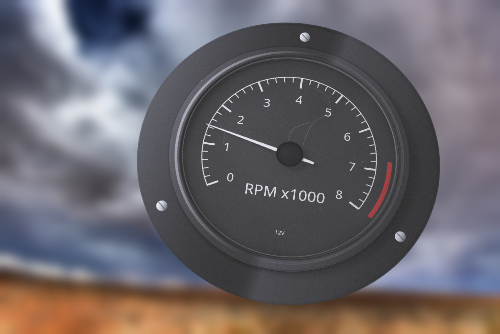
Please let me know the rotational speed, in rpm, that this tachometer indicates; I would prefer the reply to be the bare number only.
1400
